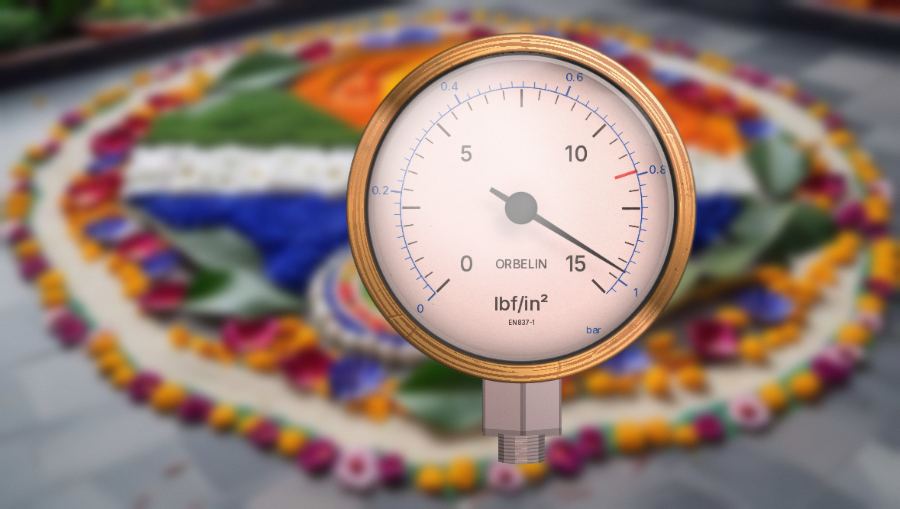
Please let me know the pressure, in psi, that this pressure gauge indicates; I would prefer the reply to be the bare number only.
14.25
